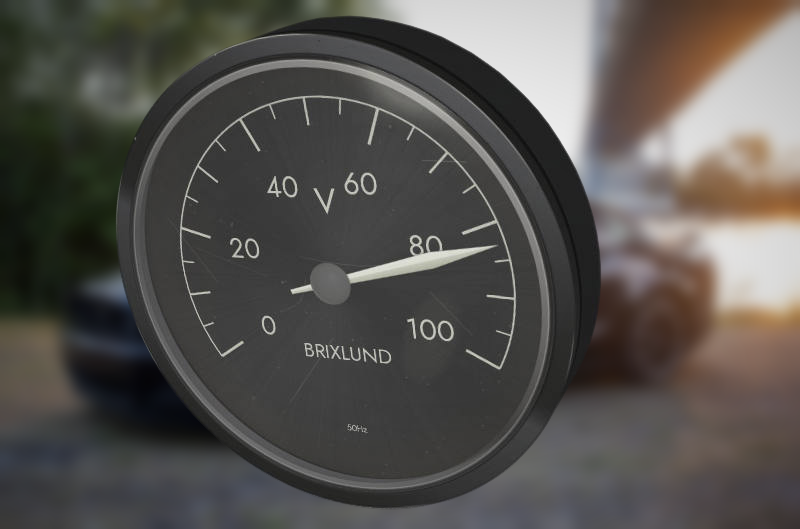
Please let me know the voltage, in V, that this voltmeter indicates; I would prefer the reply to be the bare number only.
82.5
